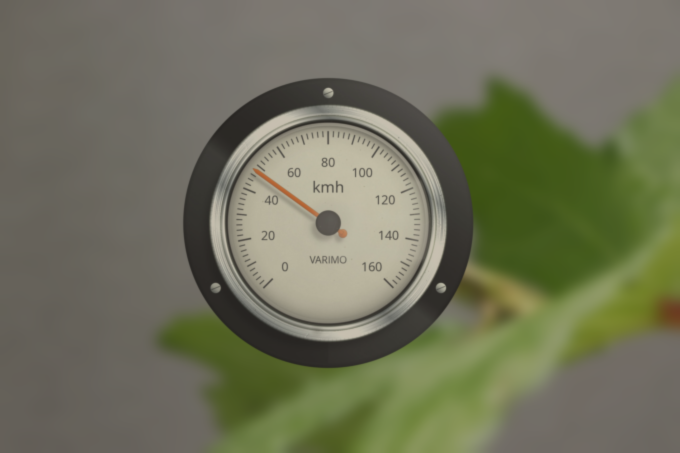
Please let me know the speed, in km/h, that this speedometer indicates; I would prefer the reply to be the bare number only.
48
